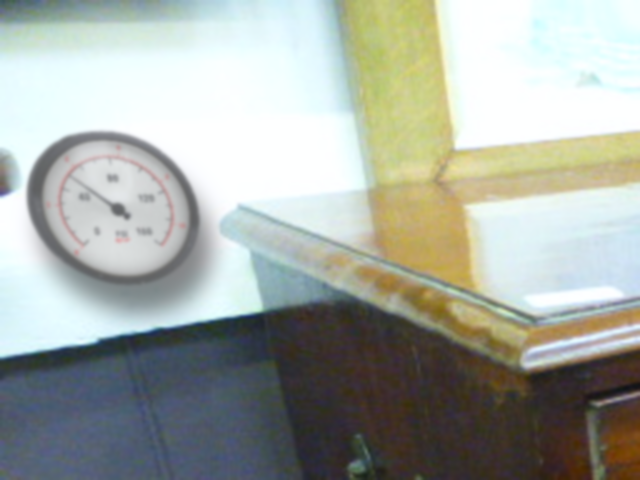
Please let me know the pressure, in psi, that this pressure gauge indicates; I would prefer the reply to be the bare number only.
50
